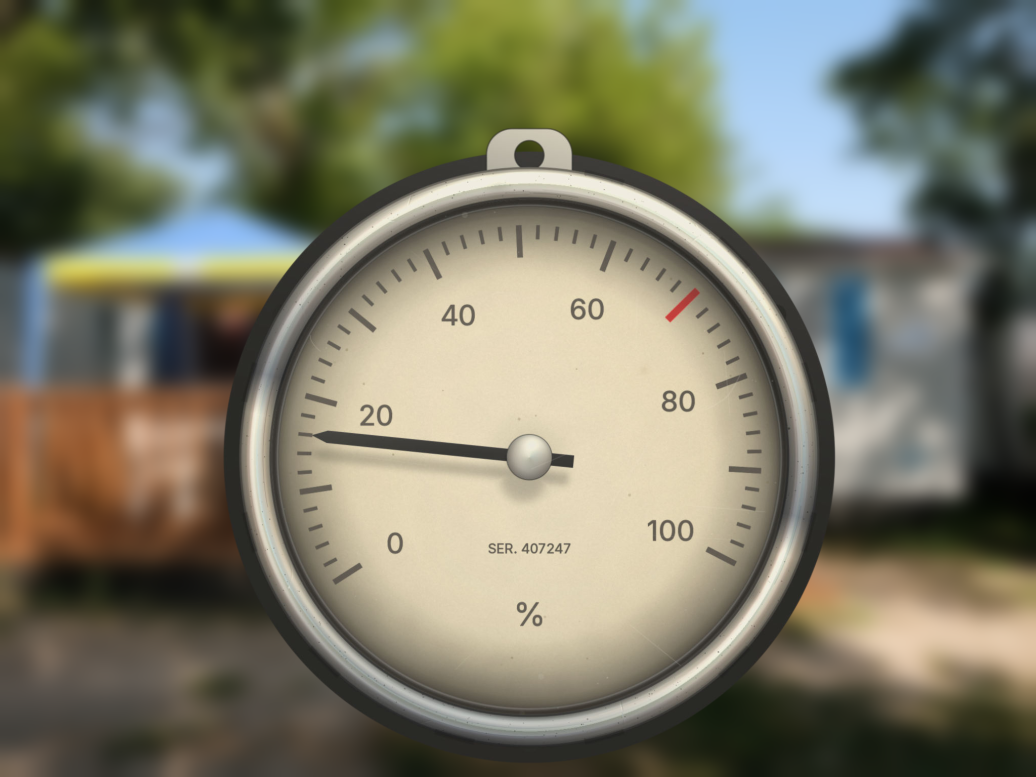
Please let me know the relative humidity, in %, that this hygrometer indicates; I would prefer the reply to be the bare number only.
16
